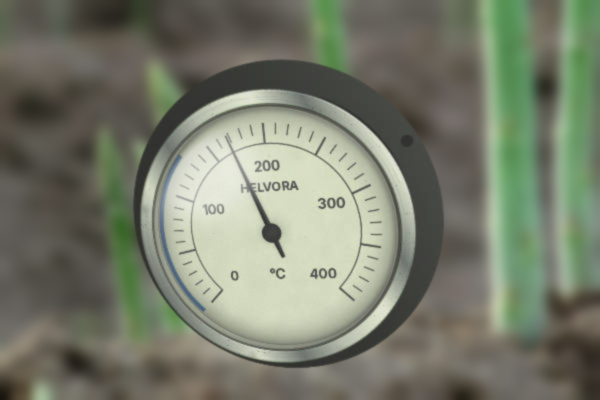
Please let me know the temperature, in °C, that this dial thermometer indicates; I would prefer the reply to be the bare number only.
170
